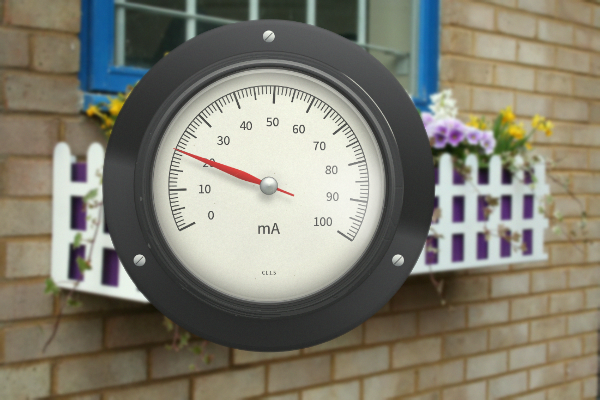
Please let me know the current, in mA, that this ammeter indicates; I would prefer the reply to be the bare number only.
20
